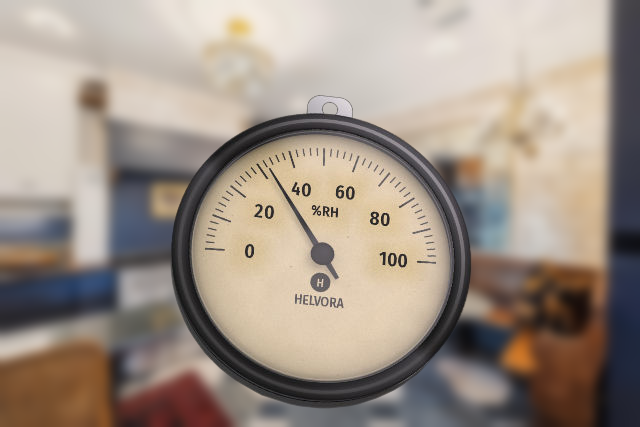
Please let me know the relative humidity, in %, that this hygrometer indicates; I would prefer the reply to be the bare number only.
32
